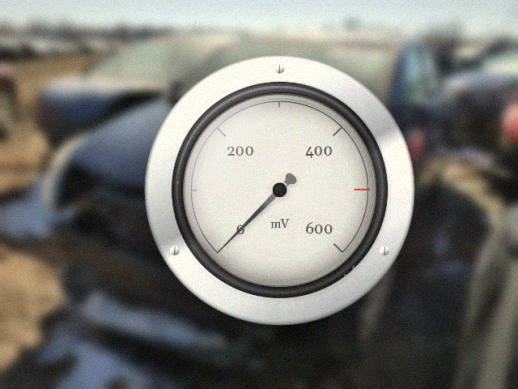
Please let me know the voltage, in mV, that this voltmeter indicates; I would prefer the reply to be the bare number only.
0
